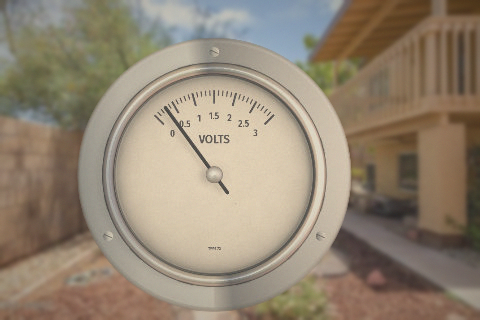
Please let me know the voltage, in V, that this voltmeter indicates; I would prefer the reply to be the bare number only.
0.3
